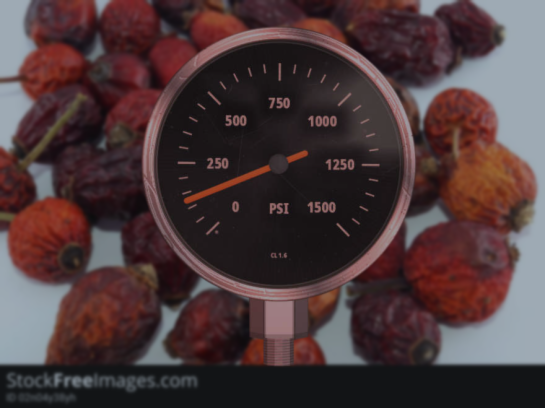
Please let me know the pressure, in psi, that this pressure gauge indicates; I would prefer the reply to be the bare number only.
125
